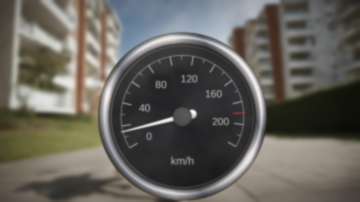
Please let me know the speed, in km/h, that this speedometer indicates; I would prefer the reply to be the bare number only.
15
